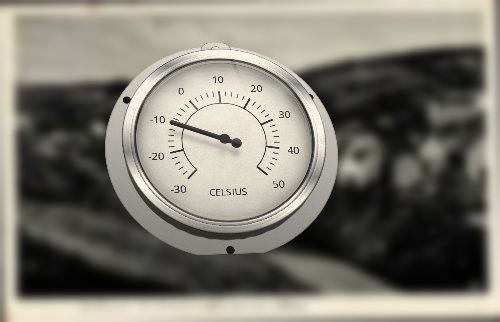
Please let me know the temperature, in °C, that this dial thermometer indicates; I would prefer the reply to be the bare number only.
-10
